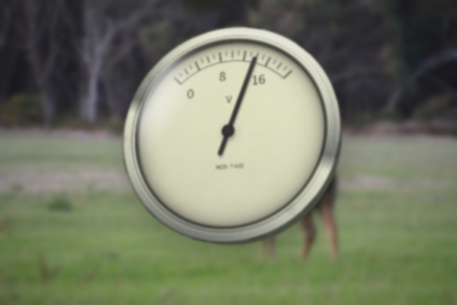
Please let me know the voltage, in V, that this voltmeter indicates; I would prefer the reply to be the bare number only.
14
